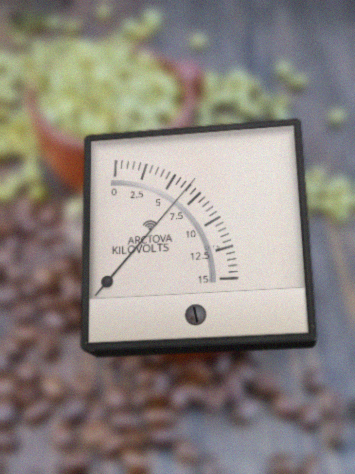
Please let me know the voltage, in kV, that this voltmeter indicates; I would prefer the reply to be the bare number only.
6.5
